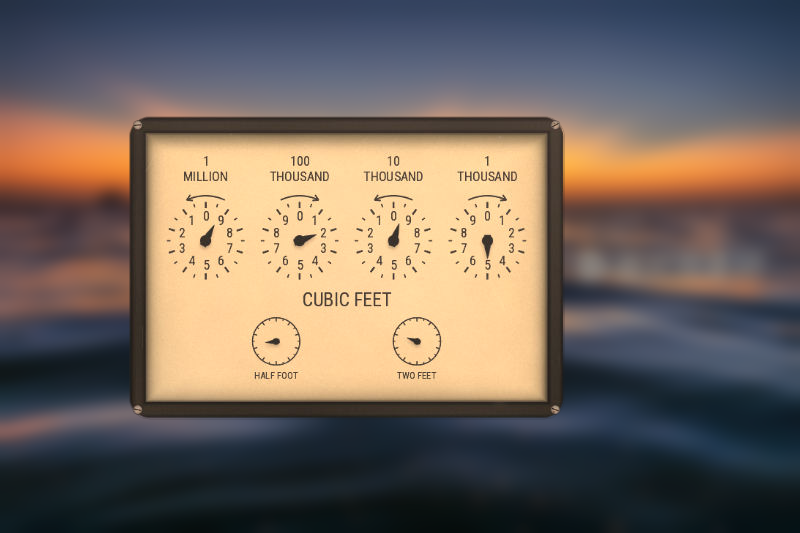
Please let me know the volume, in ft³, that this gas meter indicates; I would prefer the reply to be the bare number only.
919500
